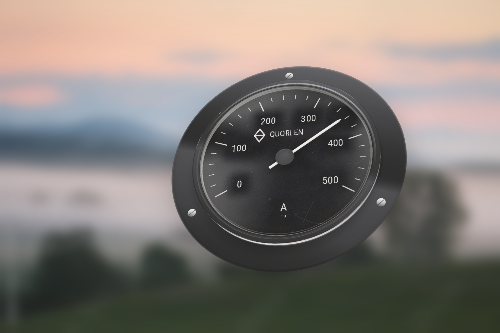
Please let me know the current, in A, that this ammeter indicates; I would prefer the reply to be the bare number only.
360
